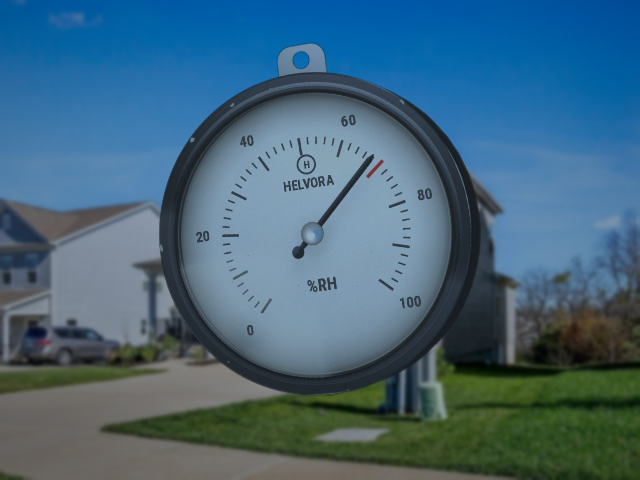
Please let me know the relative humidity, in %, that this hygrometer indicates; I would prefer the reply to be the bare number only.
68
